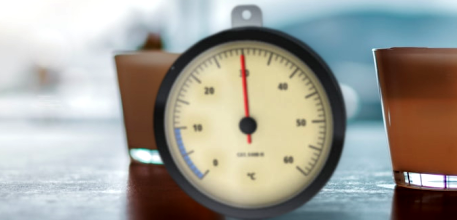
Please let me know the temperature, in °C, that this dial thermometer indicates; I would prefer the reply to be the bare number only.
30
